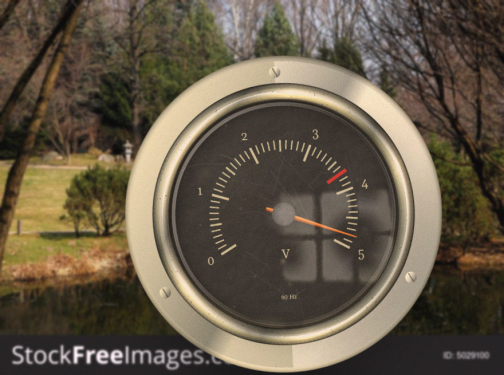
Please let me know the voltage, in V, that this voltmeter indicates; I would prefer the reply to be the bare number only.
4.8
